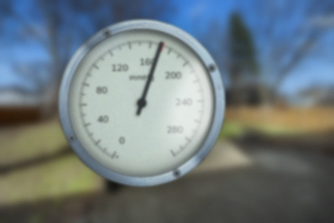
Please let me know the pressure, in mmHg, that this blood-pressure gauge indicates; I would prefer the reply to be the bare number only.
170
